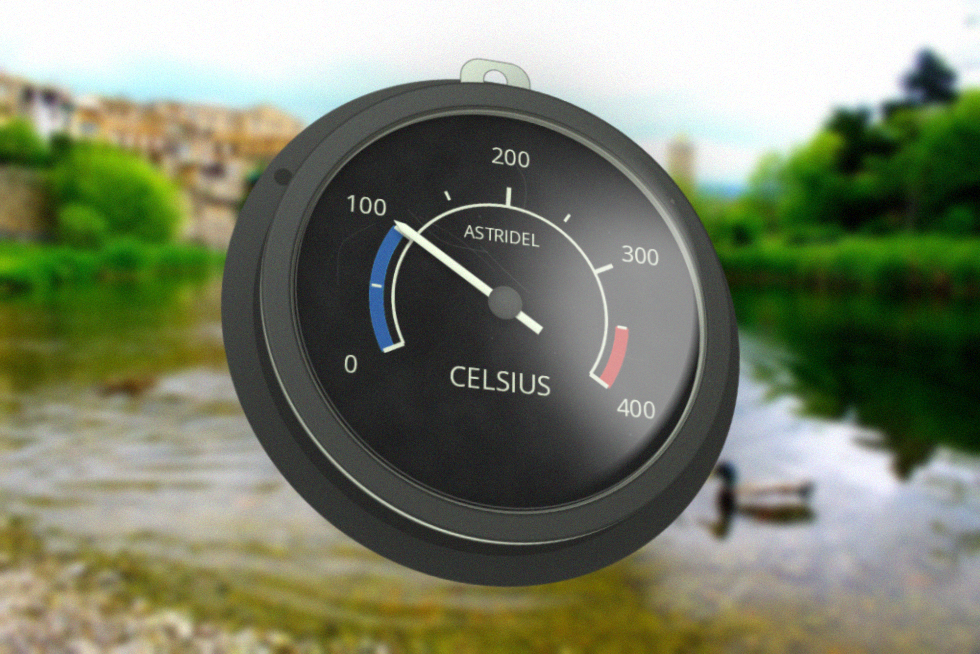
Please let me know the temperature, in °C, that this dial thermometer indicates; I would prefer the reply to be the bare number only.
100
